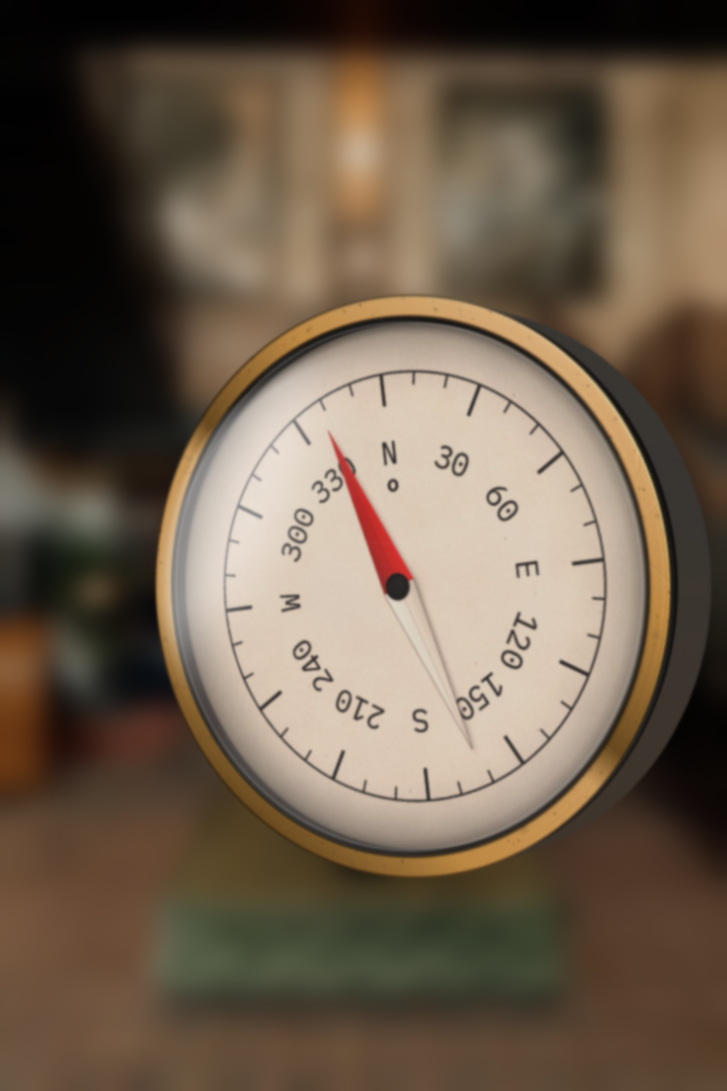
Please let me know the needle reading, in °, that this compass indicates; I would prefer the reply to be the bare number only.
340
